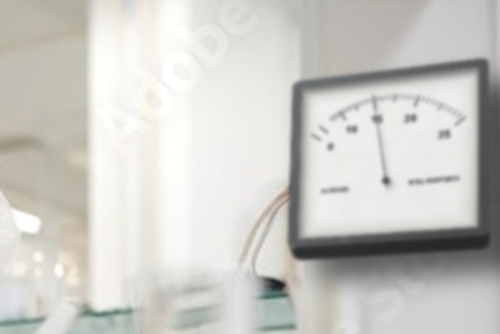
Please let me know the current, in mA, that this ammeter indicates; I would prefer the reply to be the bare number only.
15
